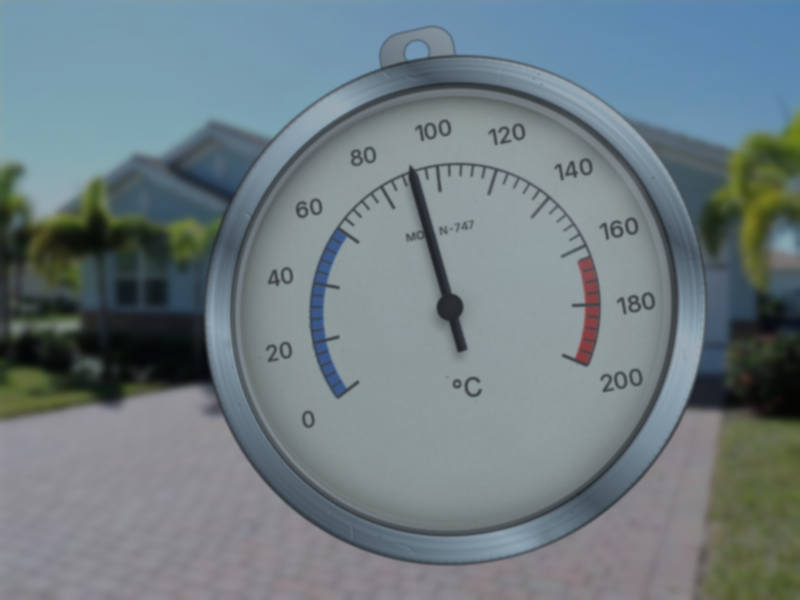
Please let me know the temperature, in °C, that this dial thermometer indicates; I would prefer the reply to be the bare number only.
92
